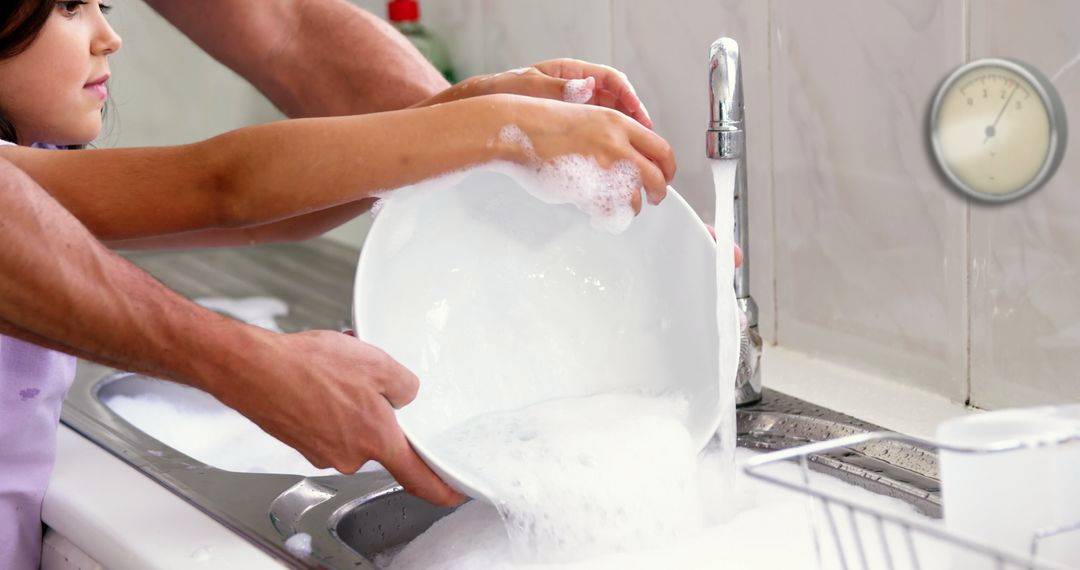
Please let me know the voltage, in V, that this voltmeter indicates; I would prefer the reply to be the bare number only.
2.5
